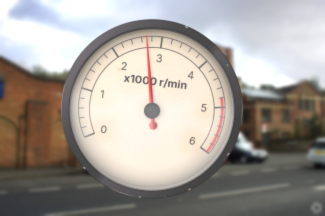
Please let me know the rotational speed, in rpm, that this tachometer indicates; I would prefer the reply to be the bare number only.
2700
